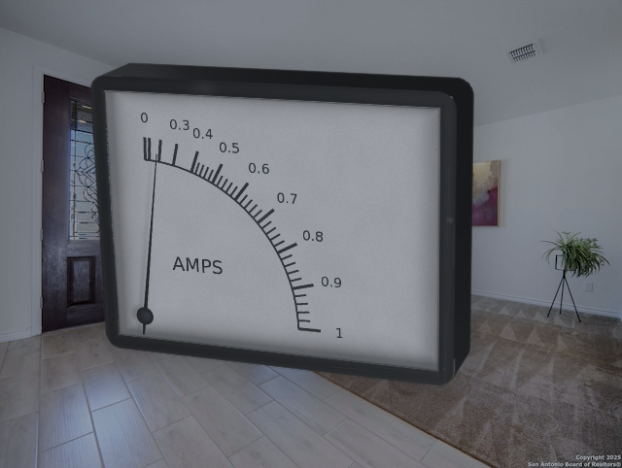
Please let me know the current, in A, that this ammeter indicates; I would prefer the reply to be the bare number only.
0.2
